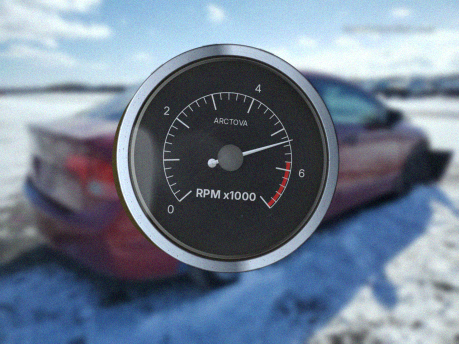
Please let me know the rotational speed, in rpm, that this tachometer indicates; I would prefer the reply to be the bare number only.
5300
